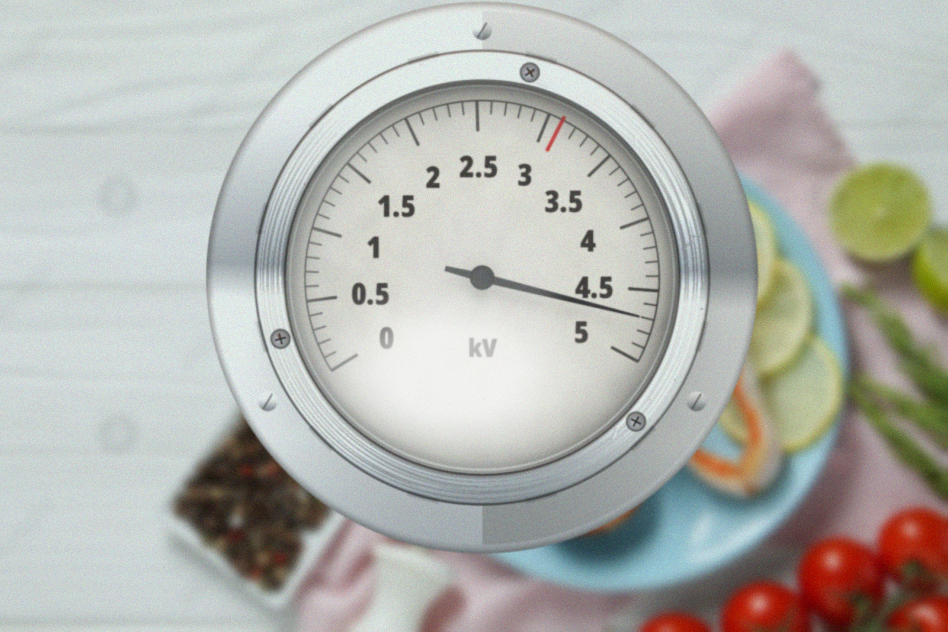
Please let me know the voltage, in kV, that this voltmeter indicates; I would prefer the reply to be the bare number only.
4.7
